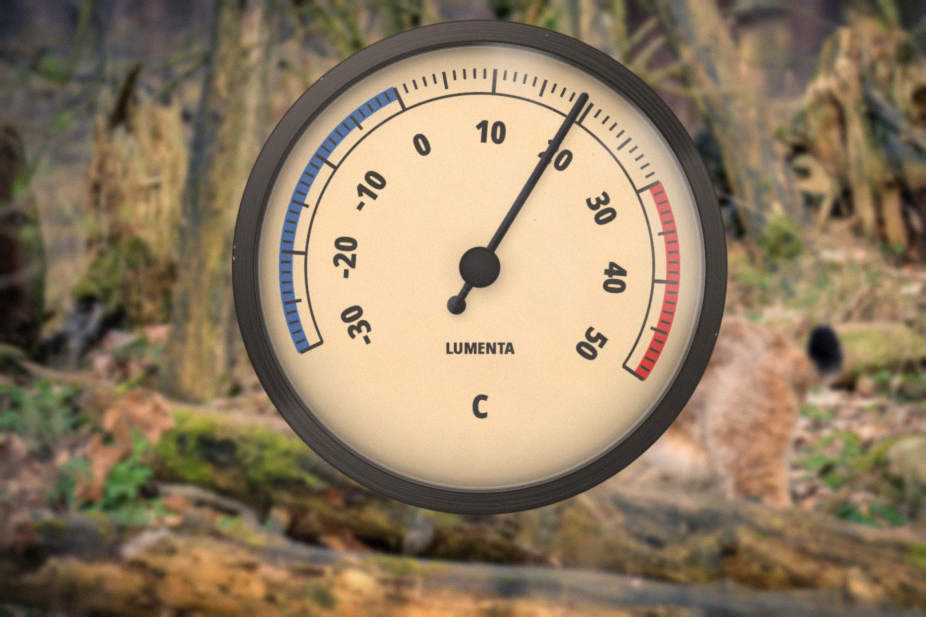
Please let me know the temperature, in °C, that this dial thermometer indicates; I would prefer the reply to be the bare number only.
19
